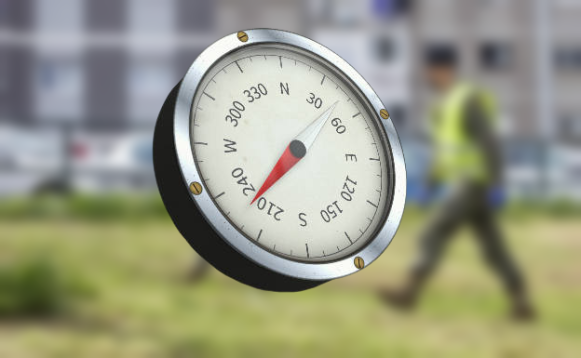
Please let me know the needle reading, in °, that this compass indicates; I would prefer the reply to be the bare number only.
225
